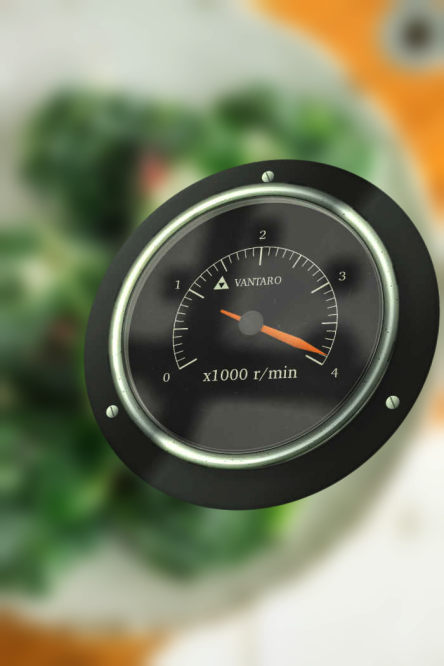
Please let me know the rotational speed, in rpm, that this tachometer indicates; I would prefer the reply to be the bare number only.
3900
